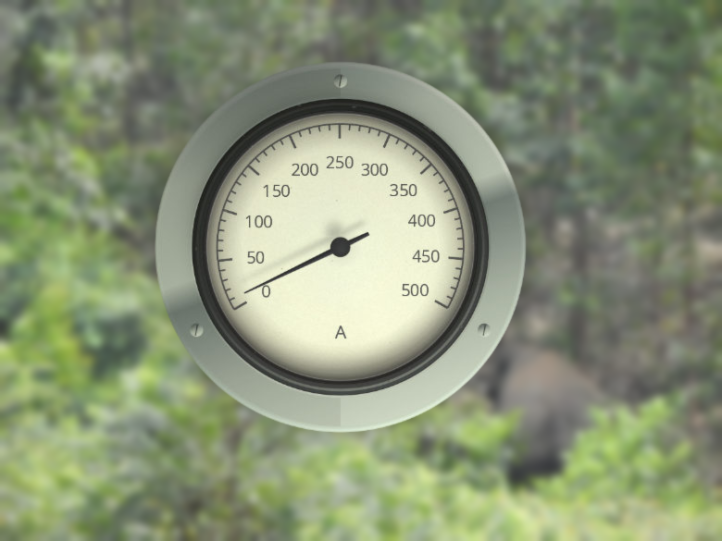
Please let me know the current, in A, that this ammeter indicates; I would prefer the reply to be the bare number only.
10
